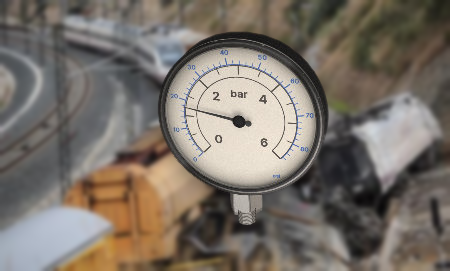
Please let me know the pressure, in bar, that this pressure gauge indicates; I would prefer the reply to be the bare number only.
1.25
